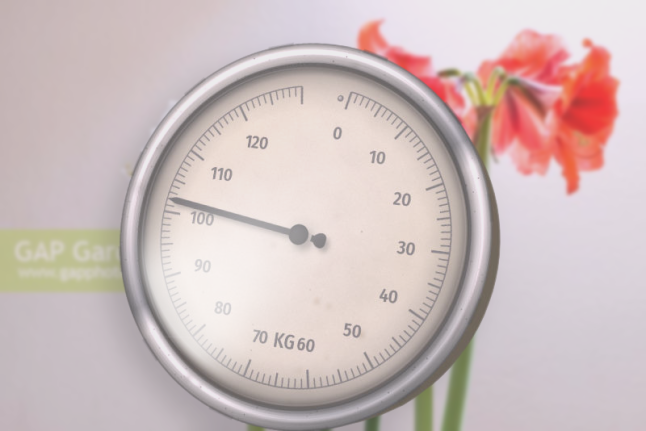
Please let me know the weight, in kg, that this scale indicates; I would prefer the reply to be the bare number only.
102
